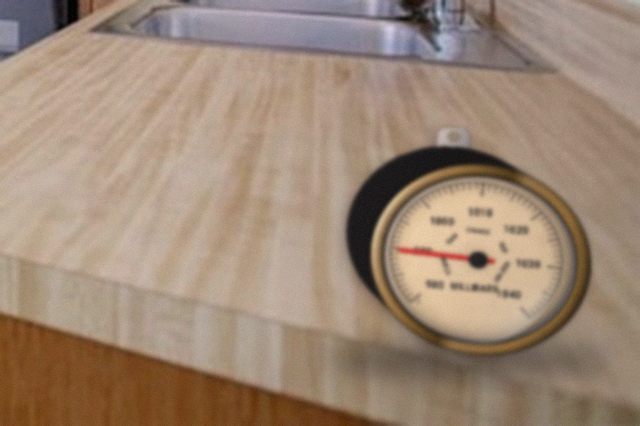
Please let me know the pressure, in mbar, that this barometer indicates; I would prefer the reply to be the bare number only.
990
